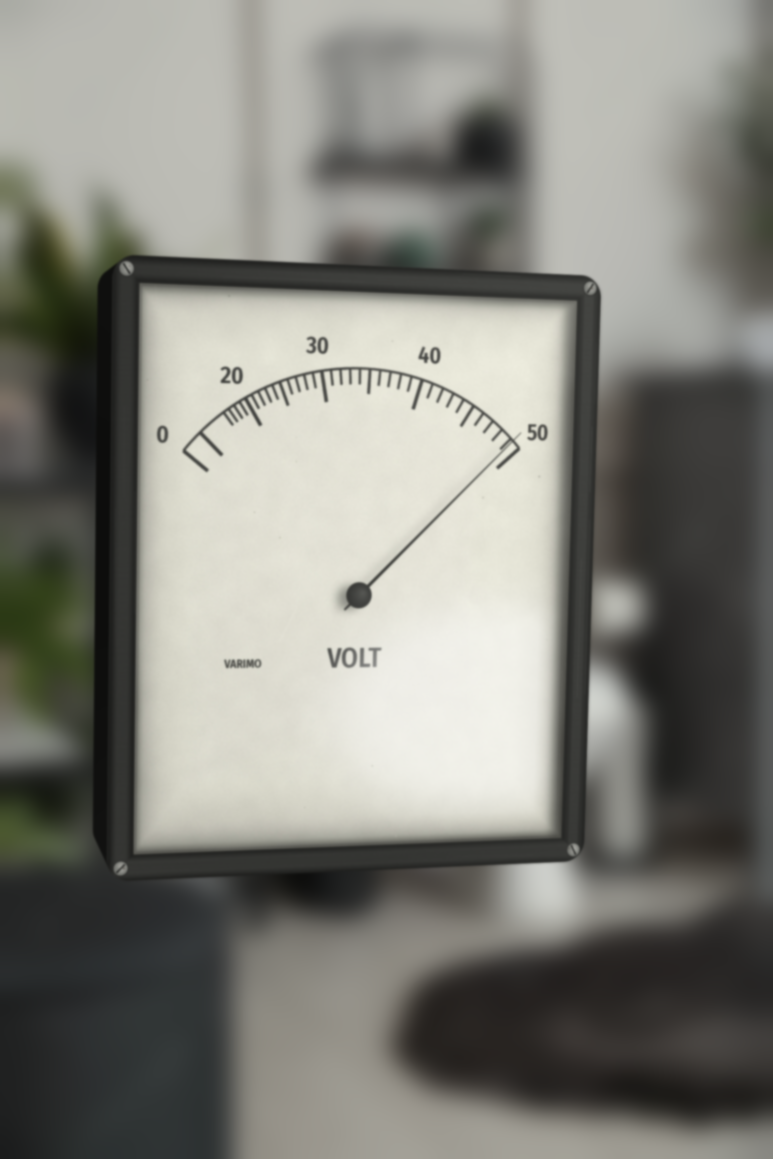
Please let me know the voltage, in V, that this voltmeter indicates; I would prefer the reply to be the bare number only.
49
